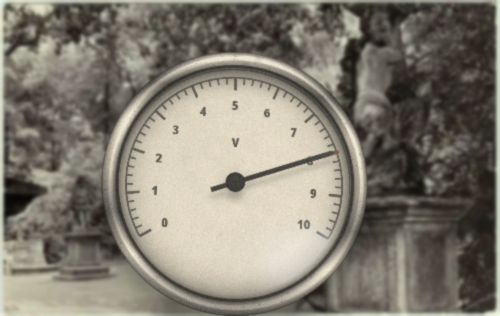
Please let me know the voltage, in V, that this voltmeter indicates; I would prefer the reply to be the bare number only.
8
